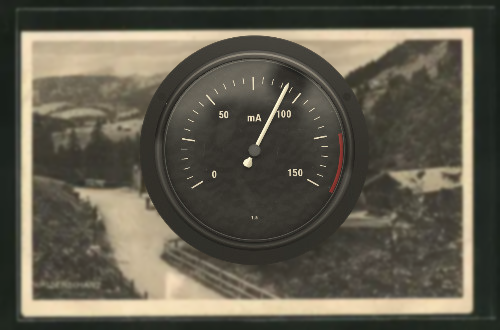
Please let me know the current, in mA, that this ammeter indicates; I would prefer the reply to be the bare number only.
92.5
